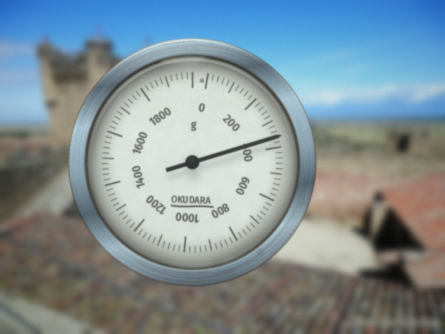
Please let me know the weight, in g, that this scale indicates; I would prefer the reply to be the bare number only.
360
